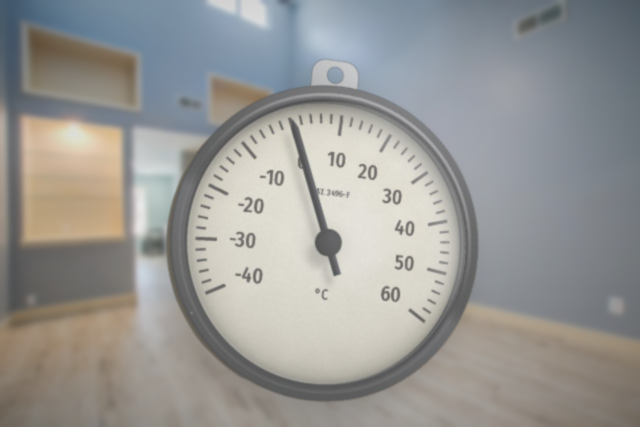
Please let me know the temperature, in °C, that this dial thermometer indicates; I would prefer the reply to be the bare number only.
0
